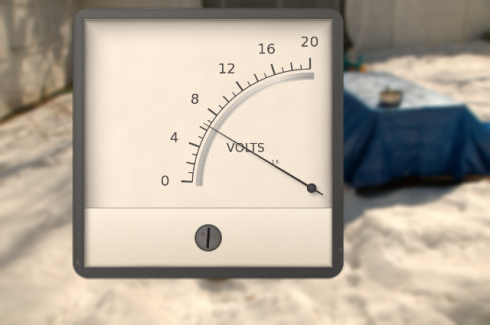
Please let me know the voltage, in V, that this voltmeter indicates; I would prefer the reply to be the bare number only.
6.5
